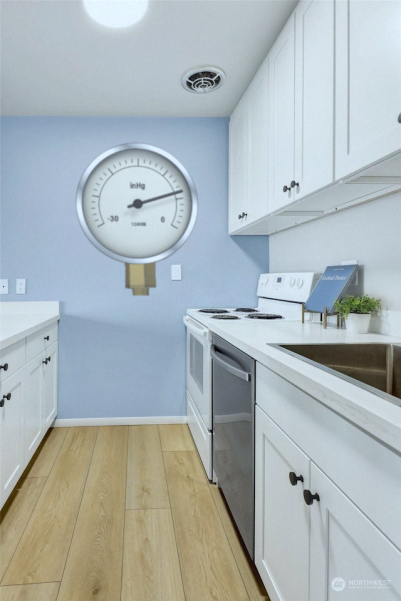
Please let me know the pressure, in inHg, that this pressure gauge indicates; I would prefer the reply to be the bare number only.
-6
